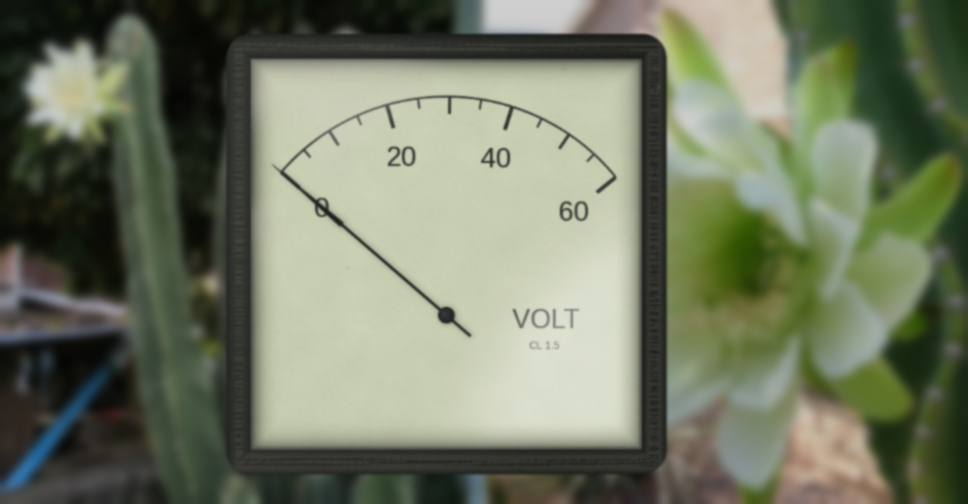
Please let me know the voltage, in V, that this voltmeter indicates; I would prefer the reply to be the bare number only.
0
